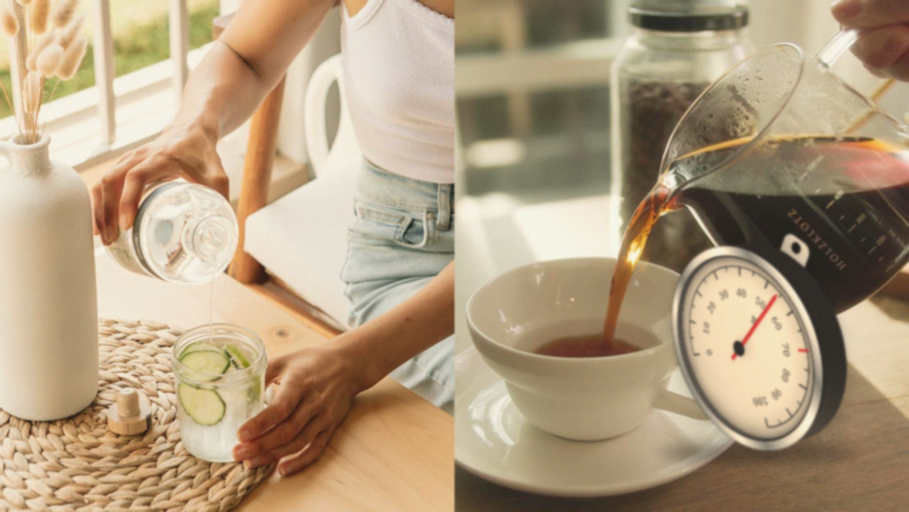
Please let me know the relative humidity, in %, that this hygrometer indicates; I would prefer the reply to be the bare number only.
55
